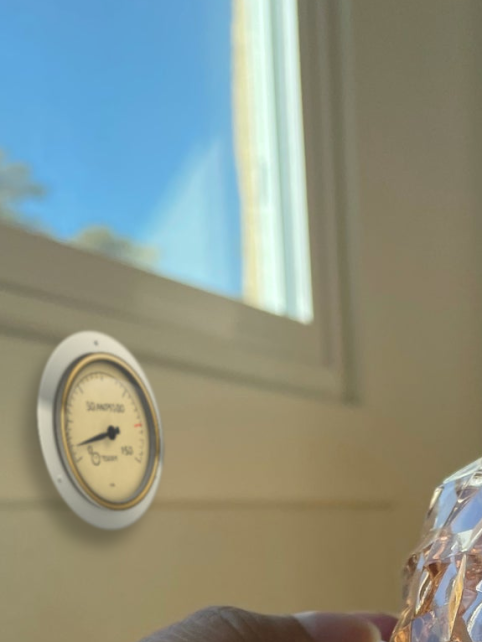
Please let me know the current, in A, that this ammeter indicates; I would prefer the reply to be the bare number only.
10
